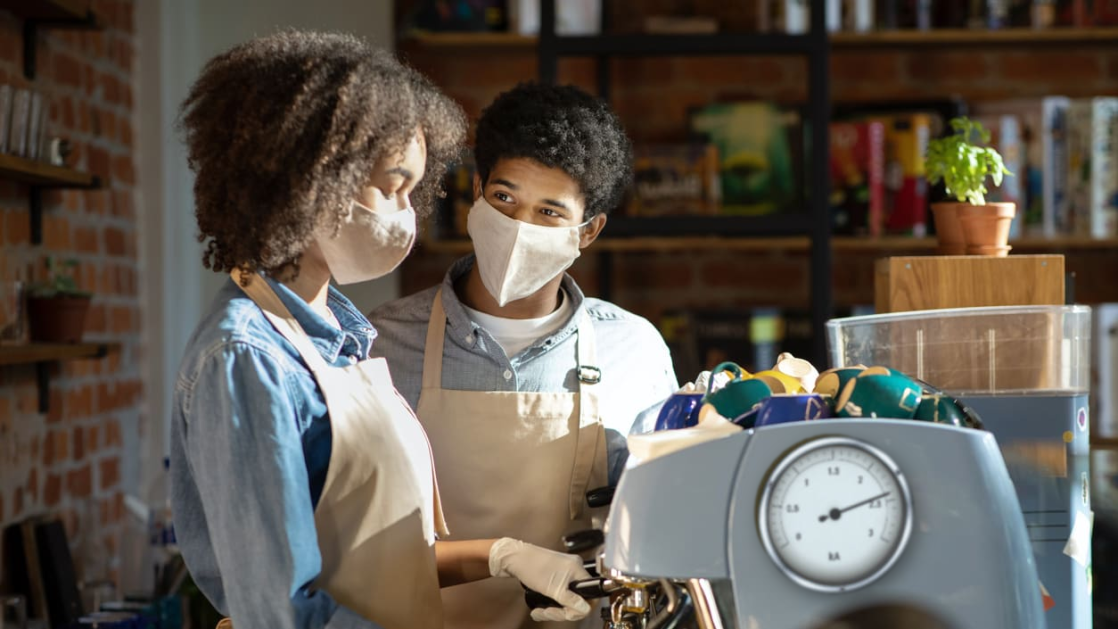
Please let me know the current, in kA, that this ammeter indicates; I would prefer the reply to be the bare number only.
2.4
